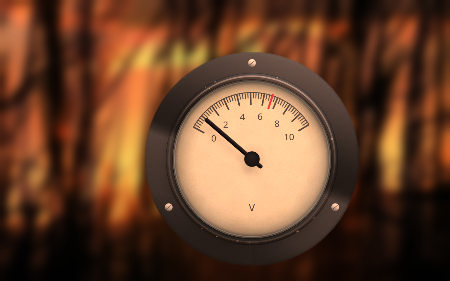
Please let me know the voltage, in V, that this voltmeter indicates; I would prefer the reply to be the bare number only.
1
